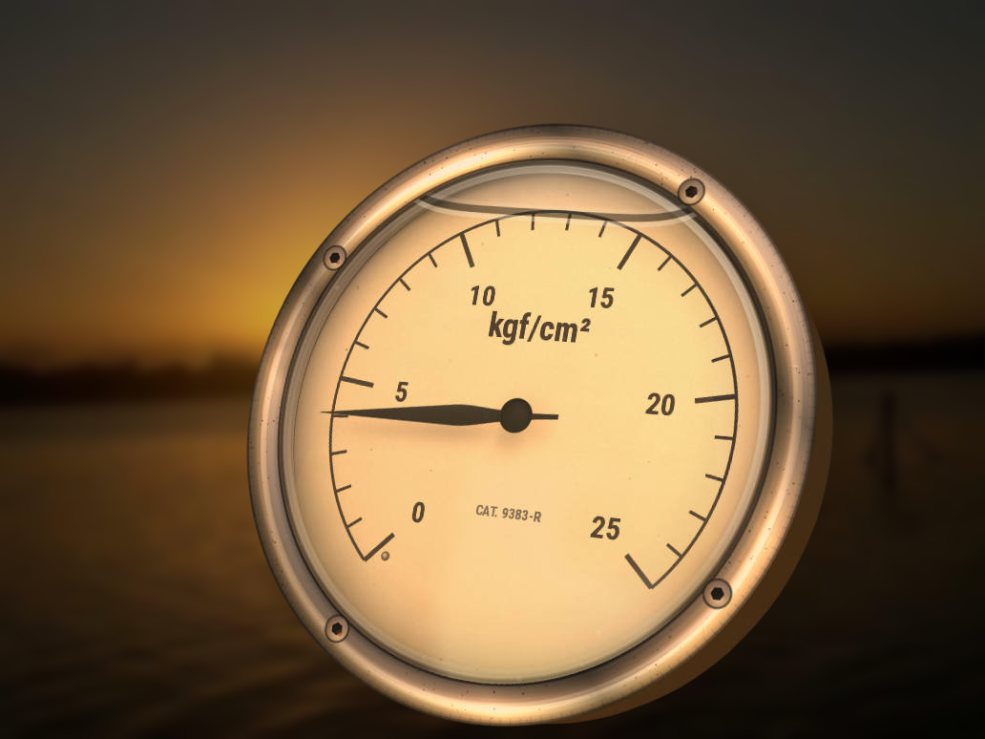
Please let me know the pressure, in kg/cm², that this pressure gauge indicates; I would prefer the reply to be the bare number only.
4
